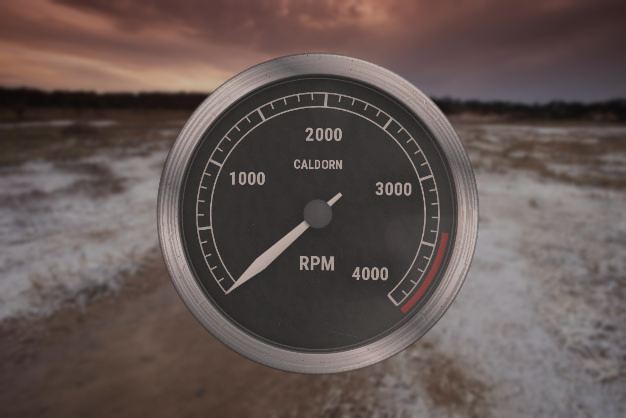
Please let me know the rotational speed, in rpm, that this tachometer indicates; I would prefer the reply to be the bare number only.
0
